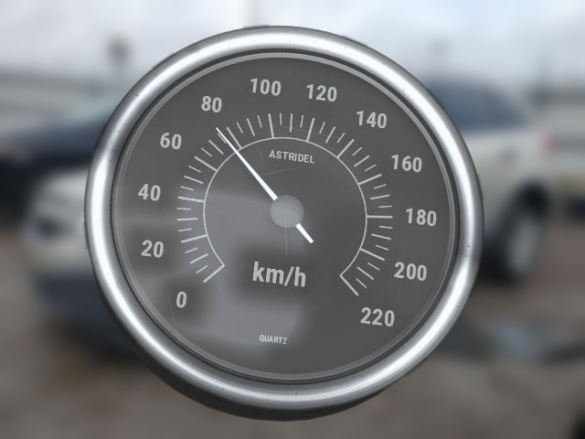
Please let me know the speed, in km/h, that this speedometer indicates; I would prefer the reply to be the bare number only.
75
